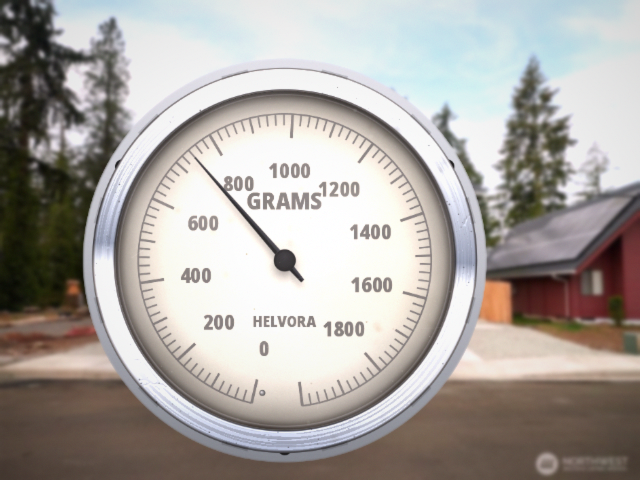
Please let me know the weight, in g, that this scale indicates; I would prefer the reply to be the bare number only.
740
